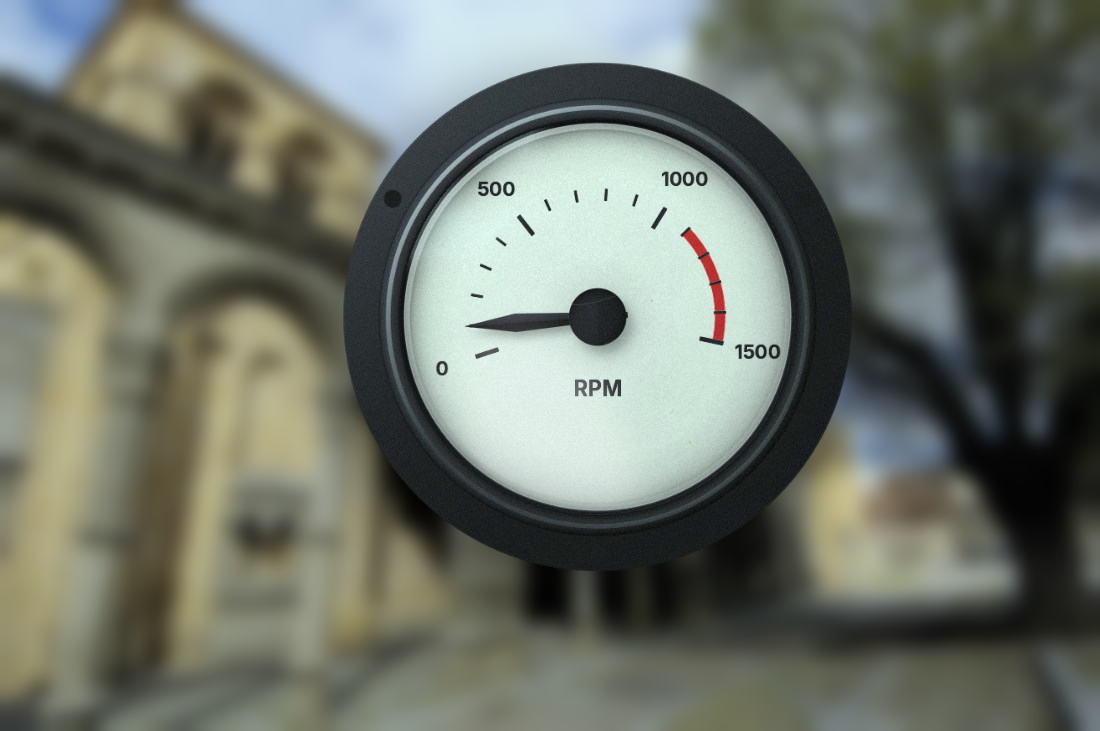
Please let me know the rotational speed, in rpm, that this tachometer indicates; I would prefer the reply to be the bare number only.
100
